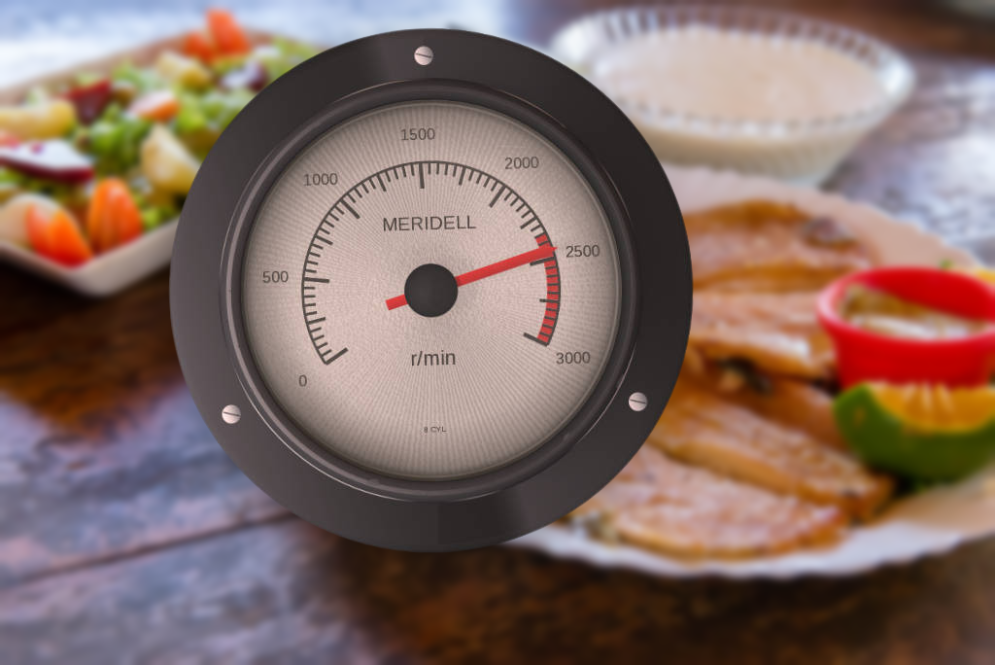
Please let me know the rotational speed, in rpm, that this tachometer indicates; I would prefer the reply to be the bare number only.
2450
